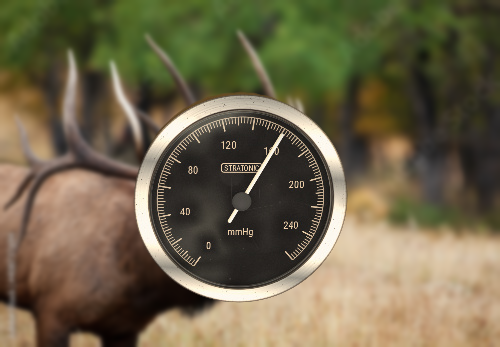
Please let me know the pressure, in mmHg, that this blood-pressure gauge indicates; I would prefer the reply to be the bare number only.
160
